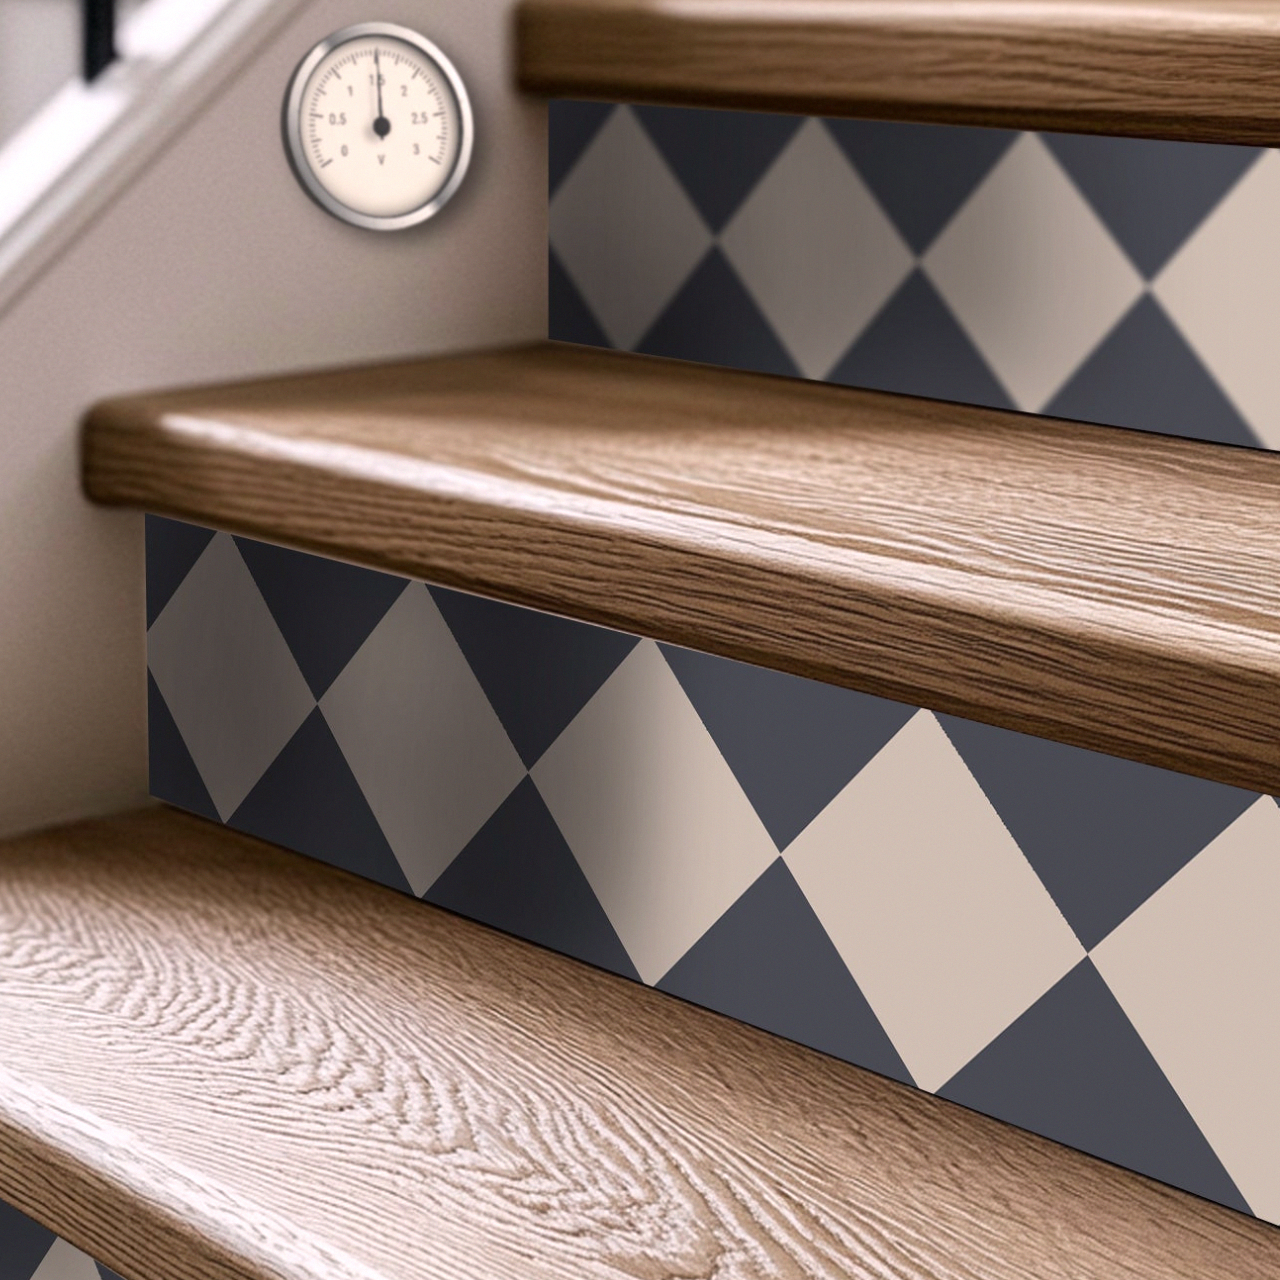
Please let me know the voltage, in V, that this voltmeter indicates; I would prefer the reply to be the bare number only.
1.5
